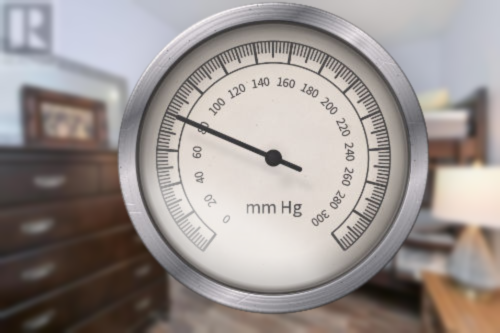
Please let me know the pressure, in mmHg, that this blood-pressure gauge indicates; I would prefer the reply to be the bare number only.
80
